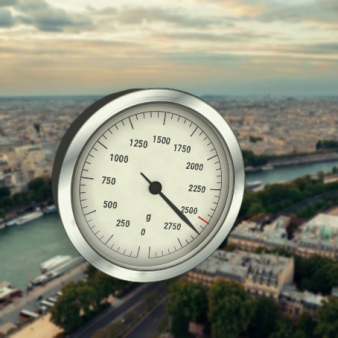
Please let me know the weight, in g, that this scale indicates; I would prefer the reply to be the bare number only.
2600
